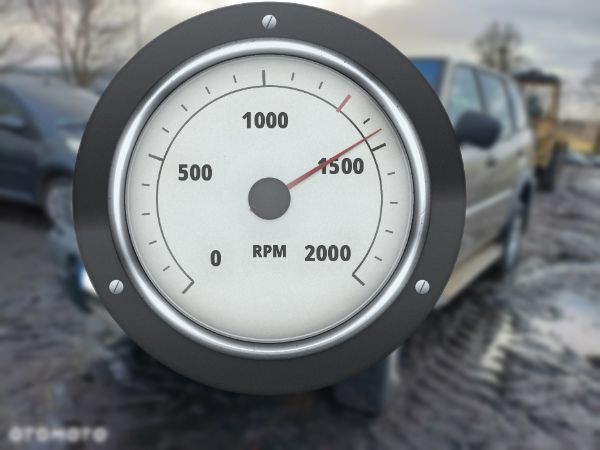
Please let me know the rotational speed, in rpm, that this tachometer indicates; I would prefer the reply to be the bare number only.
1450
